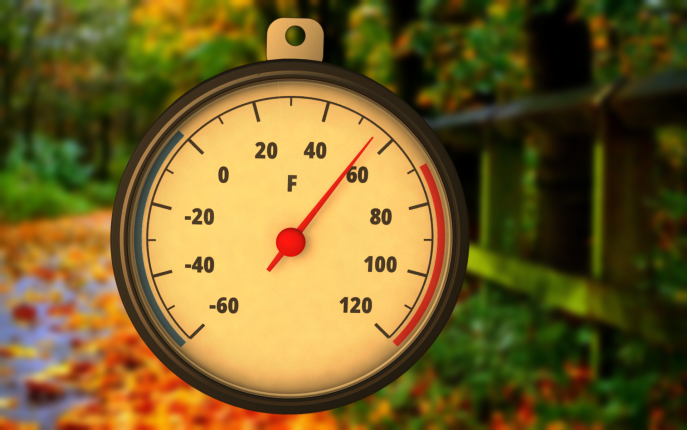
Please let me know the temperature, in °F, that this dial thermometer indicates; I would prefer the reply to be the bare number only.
55
